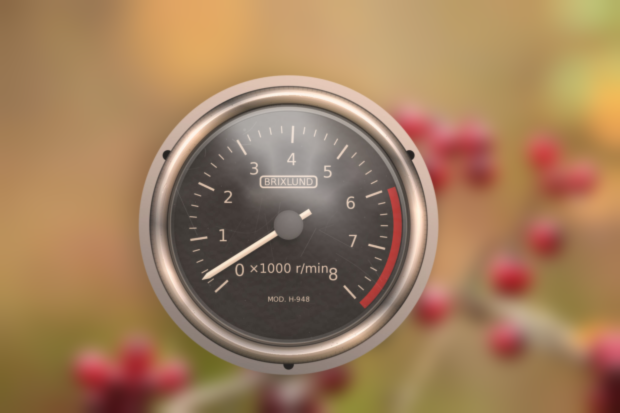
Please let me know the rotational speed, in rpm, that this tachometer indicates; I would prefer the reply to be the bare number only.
300
